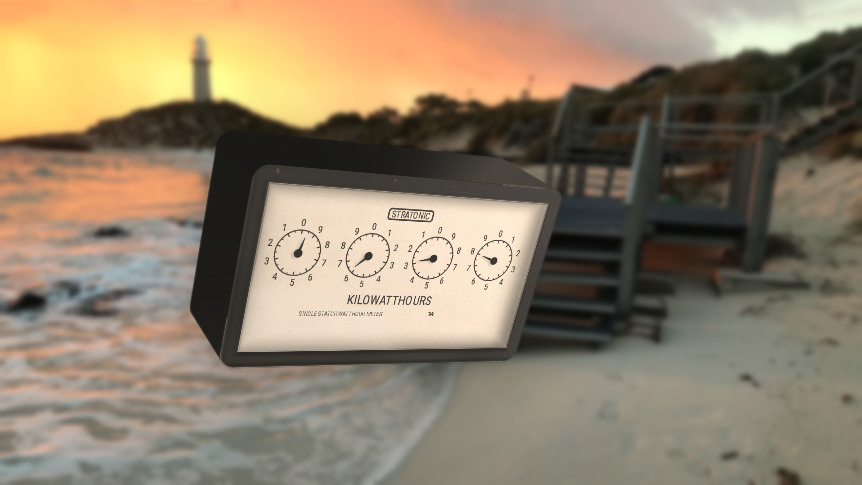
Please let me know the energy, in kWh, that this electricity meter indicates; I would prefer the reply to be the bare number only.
9628
